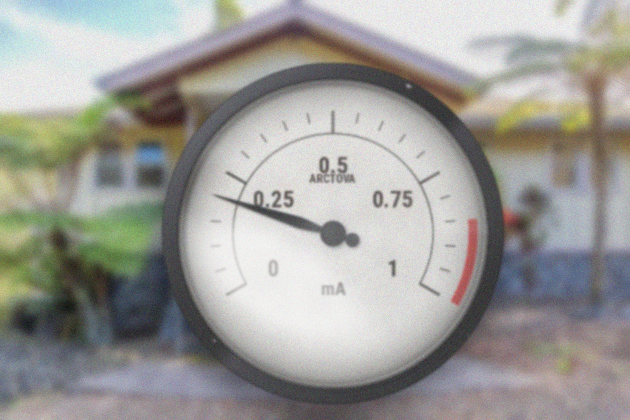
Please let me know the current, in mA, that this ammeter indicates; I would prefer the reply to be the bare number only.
0.2
